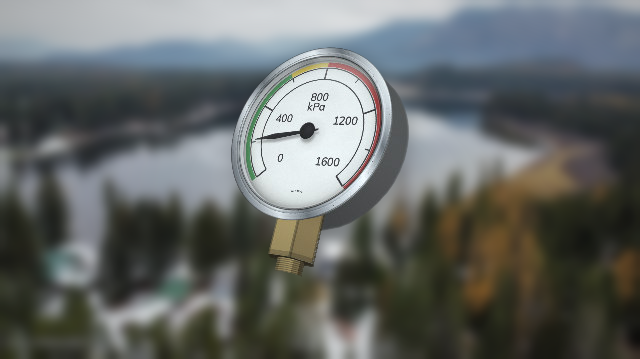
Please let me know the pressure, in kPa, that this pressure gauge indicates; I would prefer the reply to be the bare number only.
200
